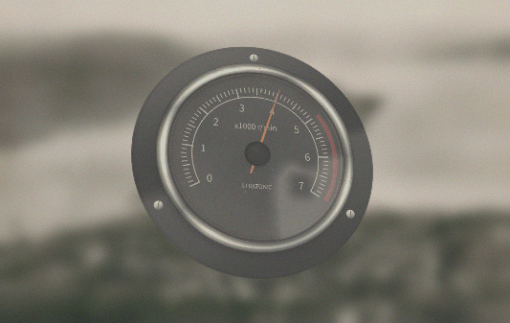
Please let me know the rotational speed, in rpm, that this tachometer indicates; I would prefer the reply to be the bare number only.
4000
